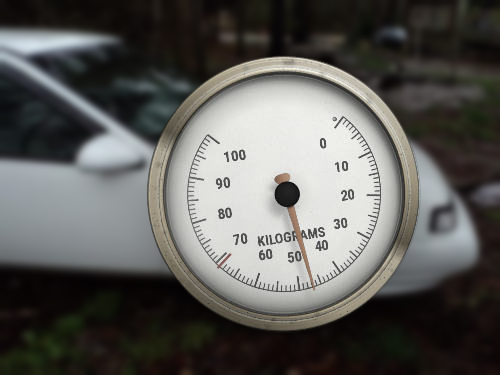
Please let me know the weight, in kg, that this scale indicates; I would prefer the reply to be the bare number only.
47
